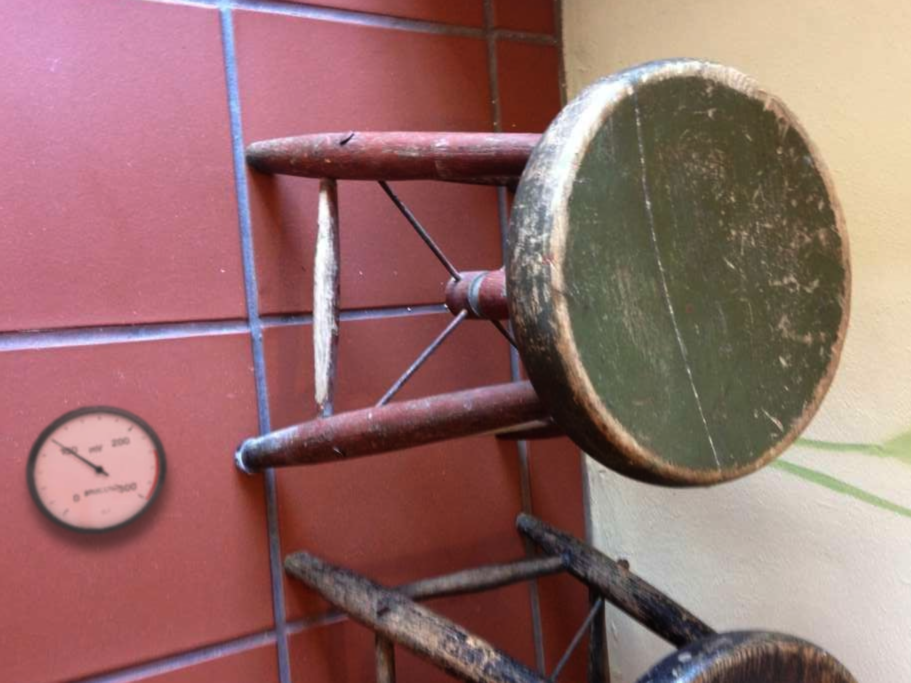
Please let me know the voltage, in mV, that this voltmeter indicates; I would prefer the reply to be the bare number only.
100
